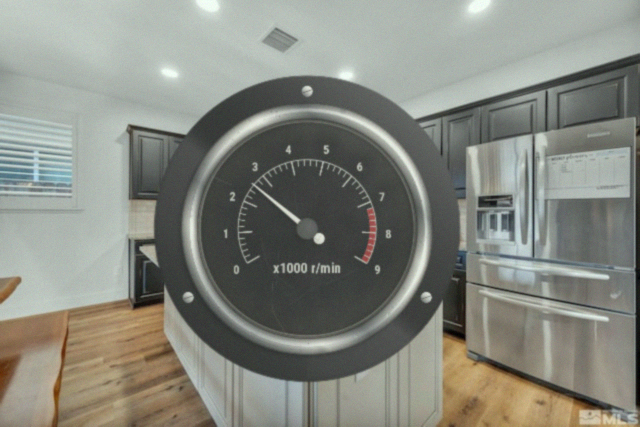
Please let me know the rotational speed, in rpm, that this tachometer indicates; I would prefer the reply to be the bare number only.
2600
